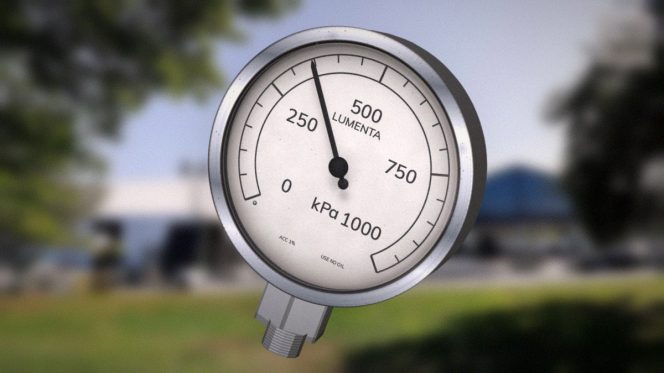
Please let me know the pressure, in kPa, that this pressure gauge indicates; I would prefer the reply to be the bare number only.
350
